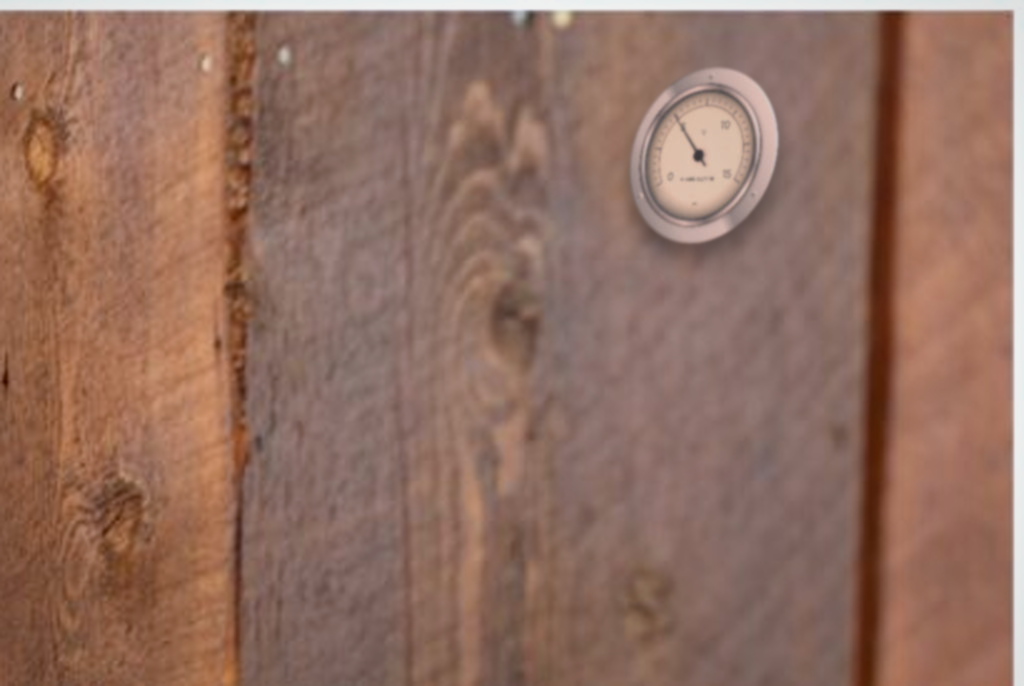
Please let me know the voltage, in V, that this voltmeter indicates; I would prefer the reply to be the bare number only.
5
